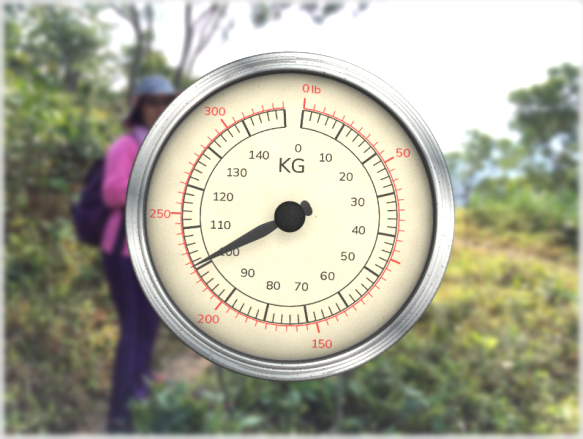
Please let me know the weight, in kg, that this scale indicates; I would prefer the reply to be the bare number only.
101
